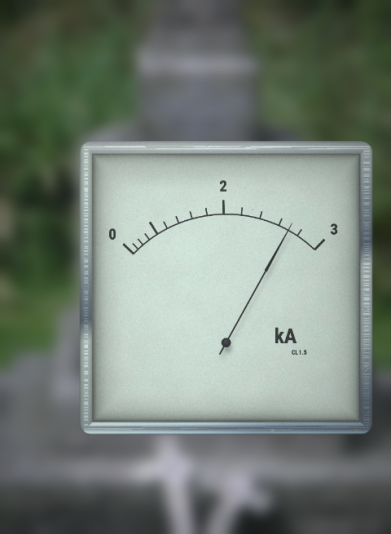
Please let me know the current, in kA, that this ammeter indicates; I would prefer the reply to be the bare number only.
2.7
